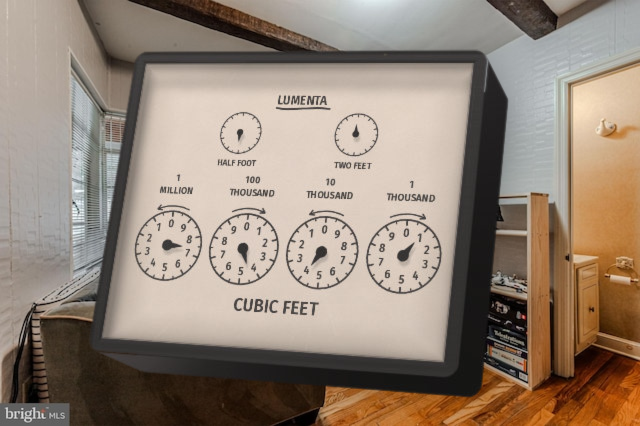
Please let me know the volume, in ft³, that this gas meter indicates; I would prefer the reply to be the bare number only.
744100
